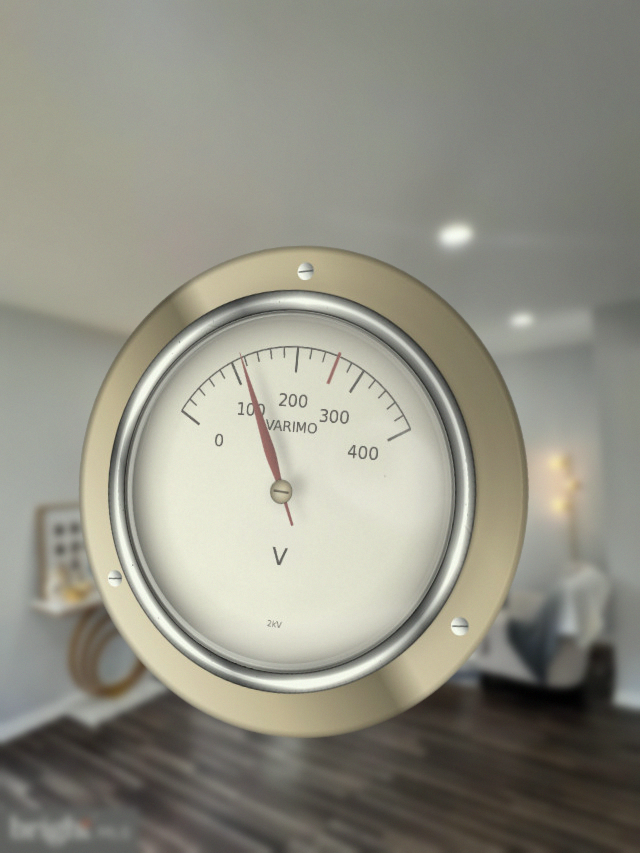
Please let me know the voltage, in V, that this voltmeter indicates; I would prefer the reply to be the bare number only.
120
